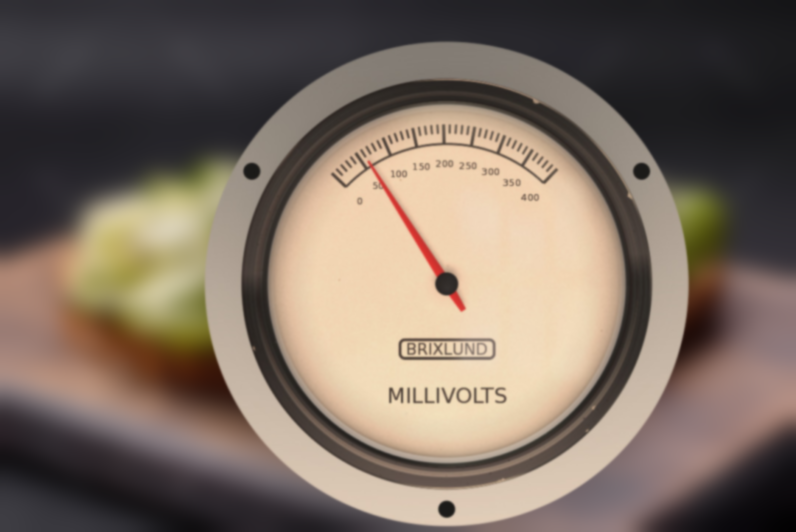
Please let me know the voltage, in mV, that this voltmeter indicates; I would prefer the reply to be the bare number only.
60
